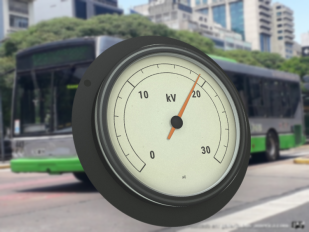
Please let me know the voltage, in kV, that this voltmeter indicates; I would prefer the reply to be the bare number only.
19
